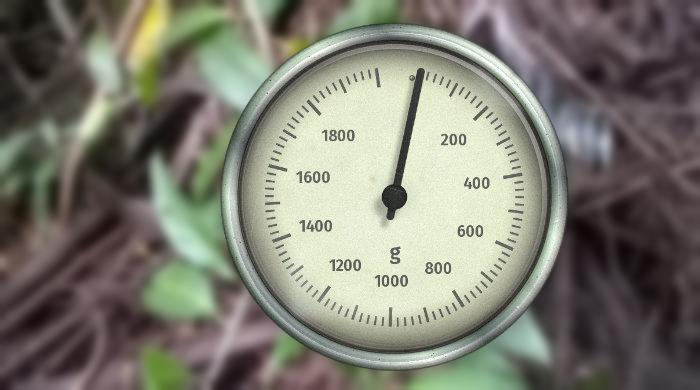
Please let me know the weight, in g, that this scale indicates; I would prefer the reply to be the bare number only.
0
